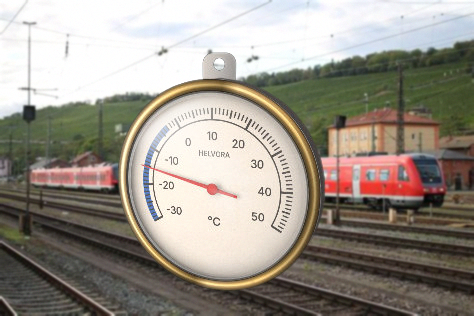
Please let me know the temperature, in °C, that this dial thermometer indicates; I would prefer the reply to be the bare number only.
-15
